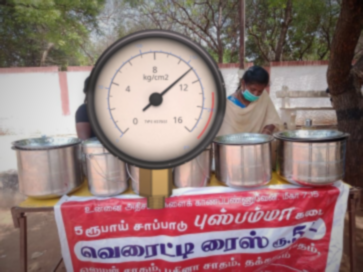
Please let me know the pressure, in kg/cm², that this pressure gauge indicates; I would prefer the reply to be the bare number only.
11
